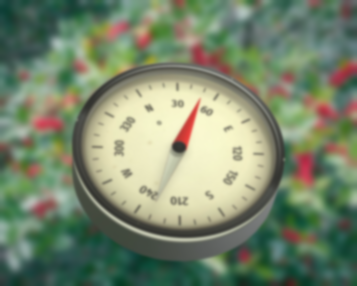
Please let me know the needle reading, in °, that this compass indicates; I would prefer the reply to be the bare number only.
50
